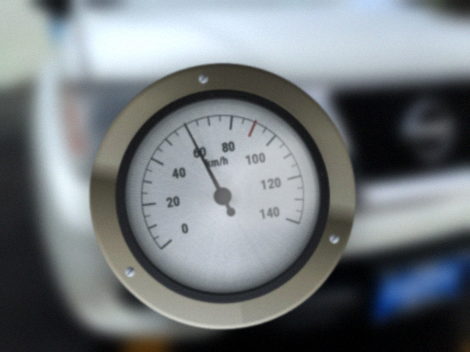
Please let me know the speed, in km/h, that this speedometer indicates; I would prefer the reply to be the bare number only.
60
